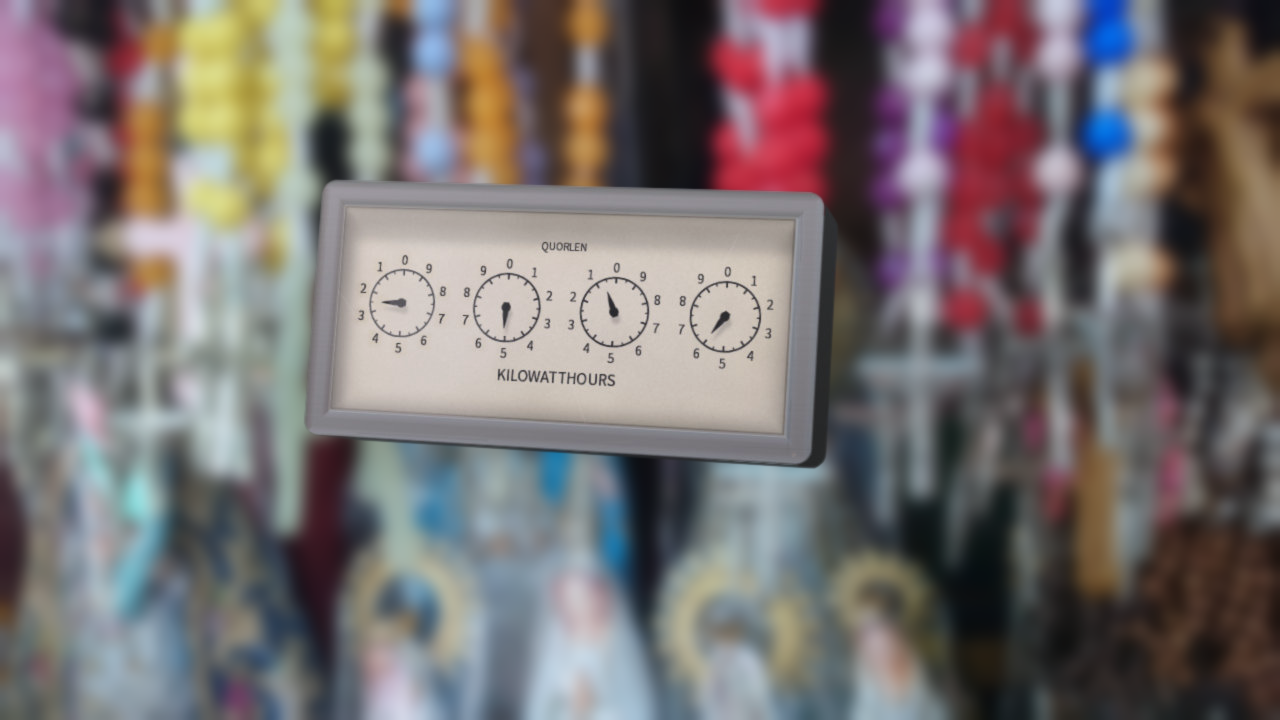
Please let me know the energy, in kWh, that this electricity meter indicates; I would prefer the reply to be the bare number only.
2506
